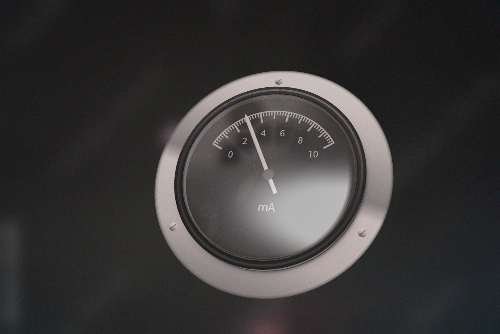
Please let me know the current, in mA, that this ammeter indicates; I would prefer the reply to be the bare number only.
3
